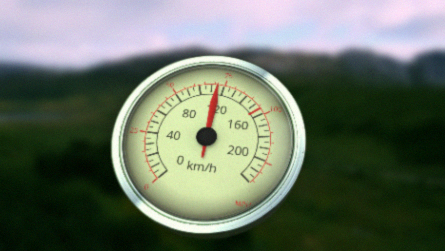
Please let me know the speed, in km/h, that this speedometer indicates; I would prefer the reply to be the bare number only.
115
